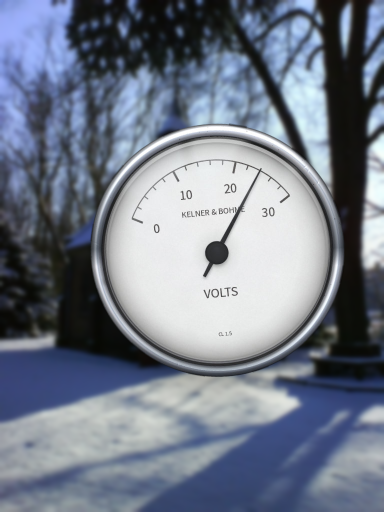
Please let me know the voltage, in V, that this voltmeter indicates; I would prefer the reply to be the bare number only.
24
